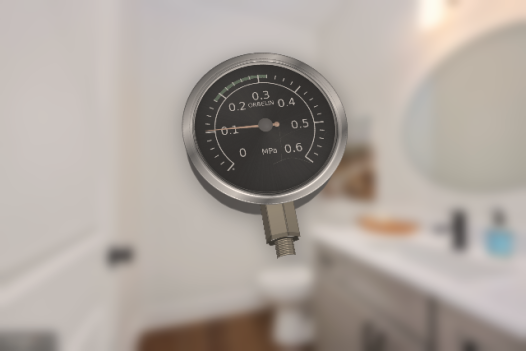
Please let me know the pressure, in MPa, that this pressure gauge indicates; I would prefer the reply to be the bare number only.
0.1
